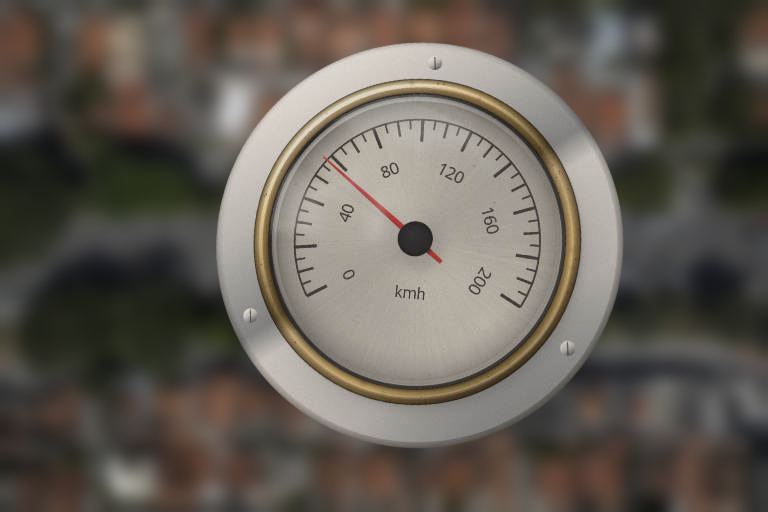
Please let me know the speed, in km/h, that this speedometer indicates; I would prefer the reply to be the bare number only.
57.5
